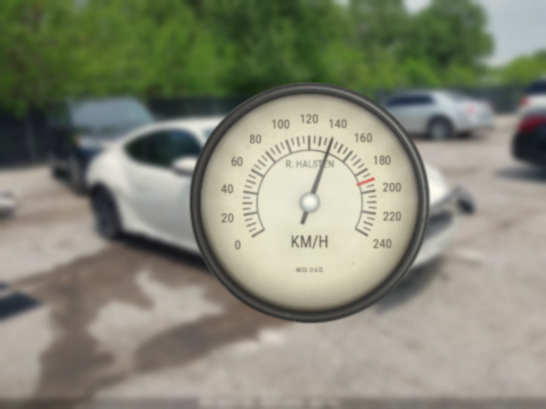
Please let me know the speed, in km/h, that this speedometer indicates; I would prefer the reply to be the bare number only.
140
